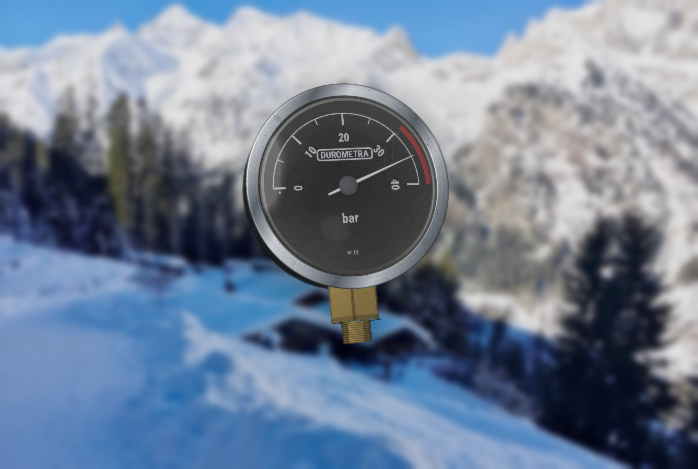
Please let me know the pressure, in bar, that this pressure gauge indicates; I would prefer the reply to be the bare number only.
35
